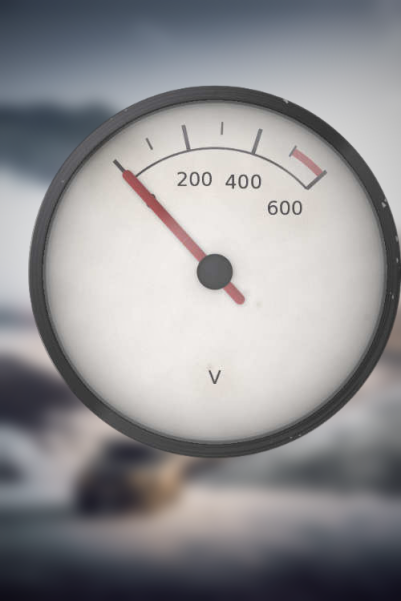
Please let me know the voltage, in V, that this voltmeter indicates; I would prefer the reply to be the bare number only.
0
